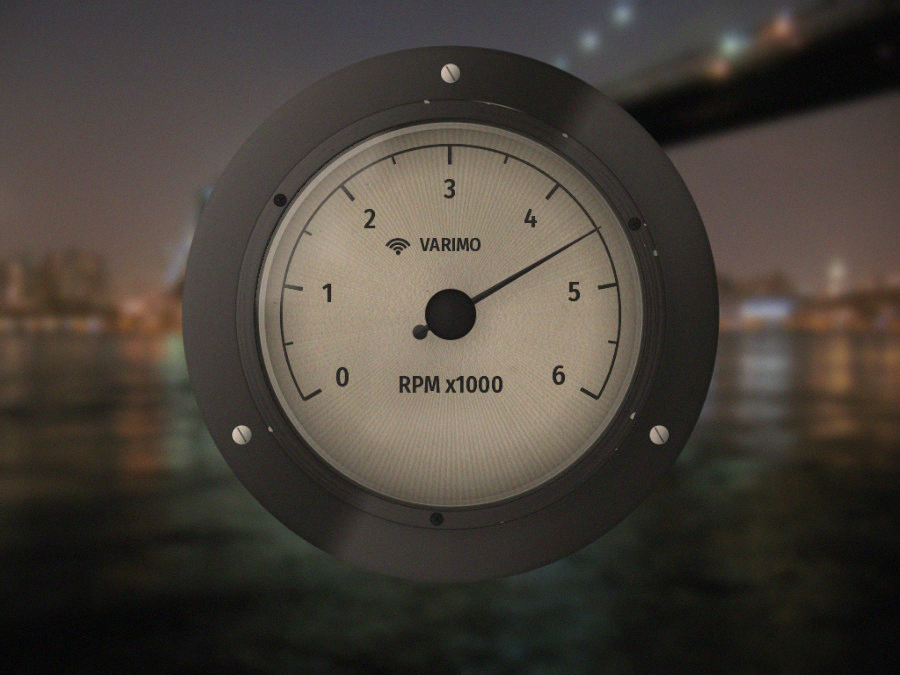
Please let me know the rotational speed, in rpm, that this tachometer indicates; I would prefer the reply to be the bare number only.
4500
